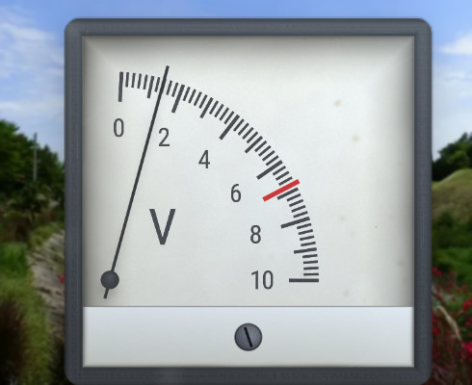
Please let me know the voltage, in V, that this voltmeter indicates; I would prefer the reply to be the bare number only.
1.4
